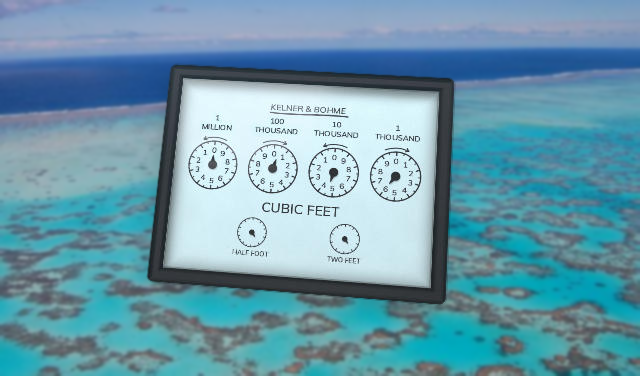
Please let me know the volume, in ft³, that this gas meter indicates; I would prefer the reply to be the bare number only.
4600
